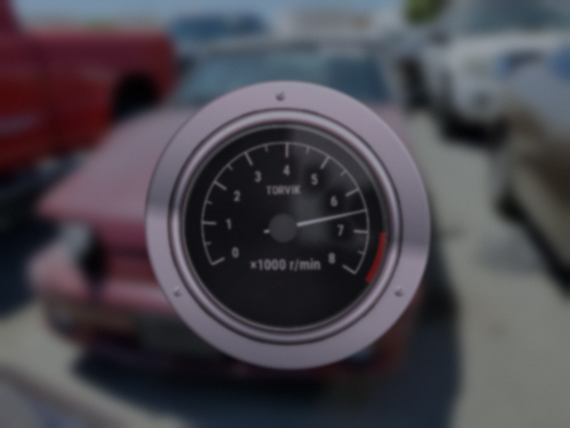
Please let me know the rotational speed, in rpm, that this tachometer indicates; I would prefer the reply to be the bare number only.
6500
